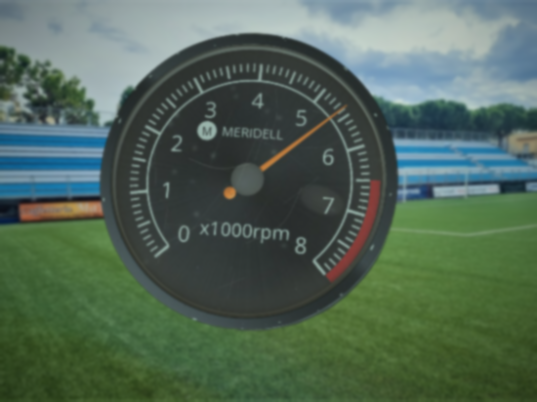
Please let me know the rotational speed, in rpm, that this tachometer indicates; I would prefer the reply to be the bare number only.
5400
